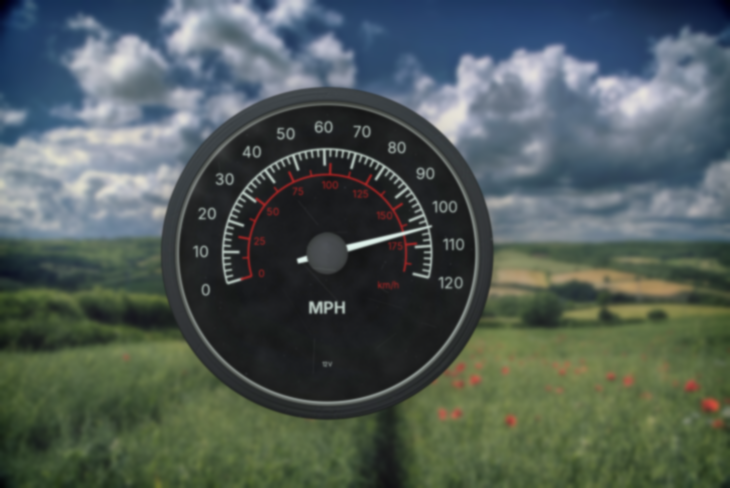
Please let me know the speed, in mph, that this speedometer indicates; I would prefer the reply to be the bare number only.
104
